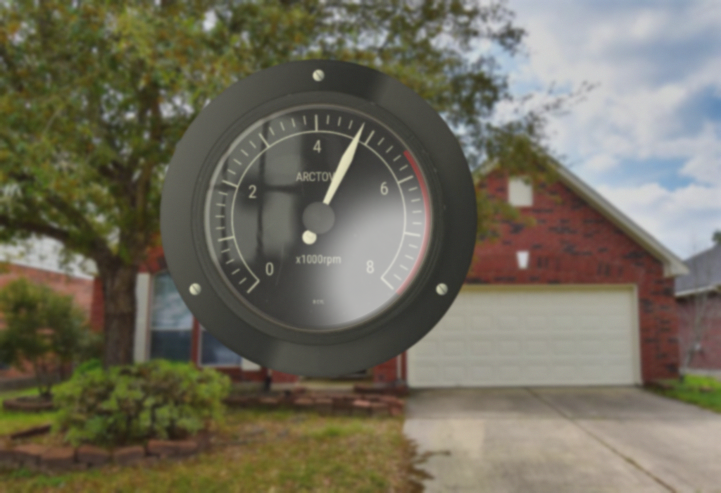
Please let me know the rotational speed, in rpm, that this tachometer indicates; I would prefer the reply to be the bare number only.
4800
